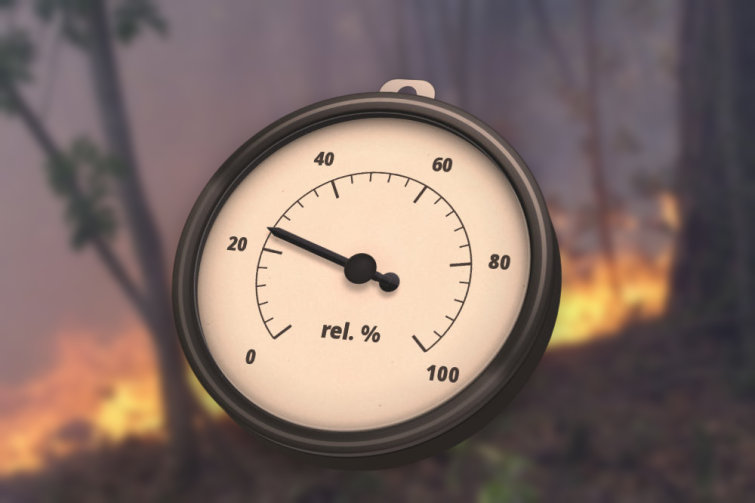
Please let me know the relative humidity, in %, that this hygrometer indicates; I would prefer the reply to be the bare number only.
24
